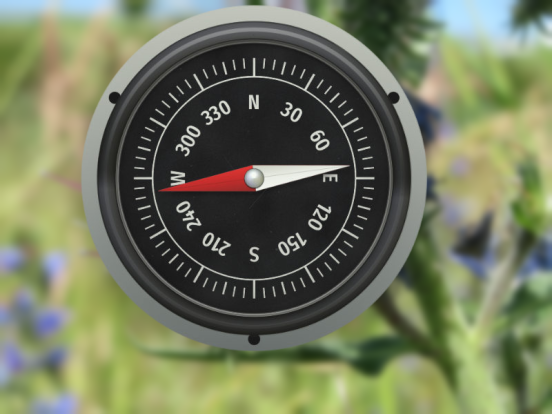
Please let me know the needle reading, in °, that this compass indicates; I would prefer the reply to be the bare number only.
262.5
